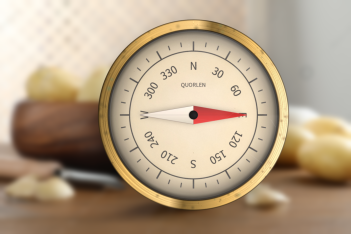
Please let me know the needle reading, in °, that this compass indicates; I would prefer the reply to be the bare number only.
90
